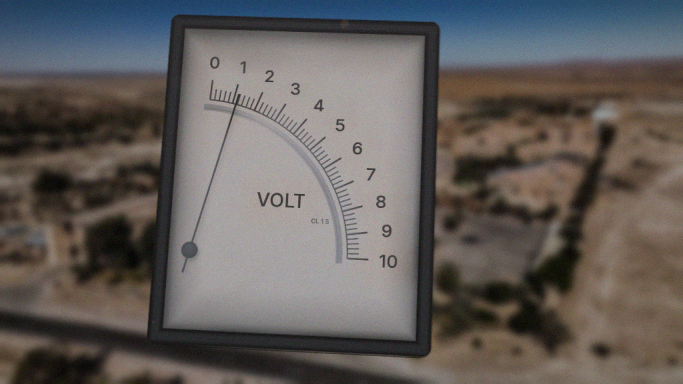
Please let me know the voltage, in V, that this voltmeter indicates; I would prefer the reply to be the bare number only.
1.2
